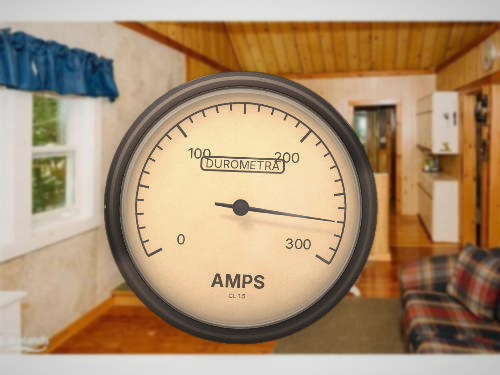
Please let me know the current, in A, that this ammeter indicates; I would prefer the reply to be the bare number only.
270
